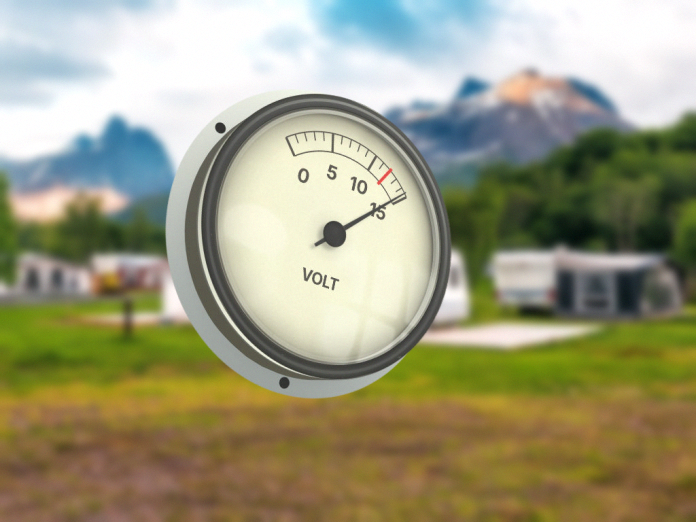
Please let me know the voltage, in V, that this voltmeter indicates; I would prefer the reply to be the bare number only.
14.5
